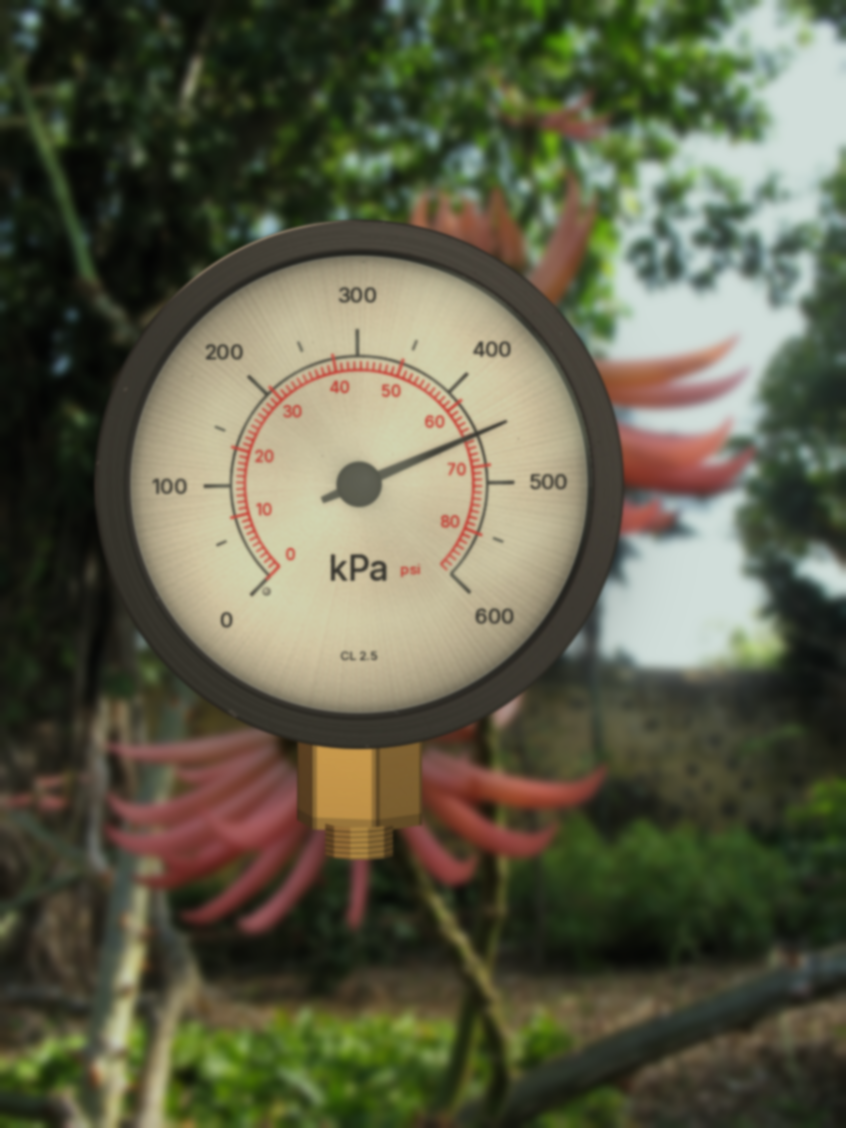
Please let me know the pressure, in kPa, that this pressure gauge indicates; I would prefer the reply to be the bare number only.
450
